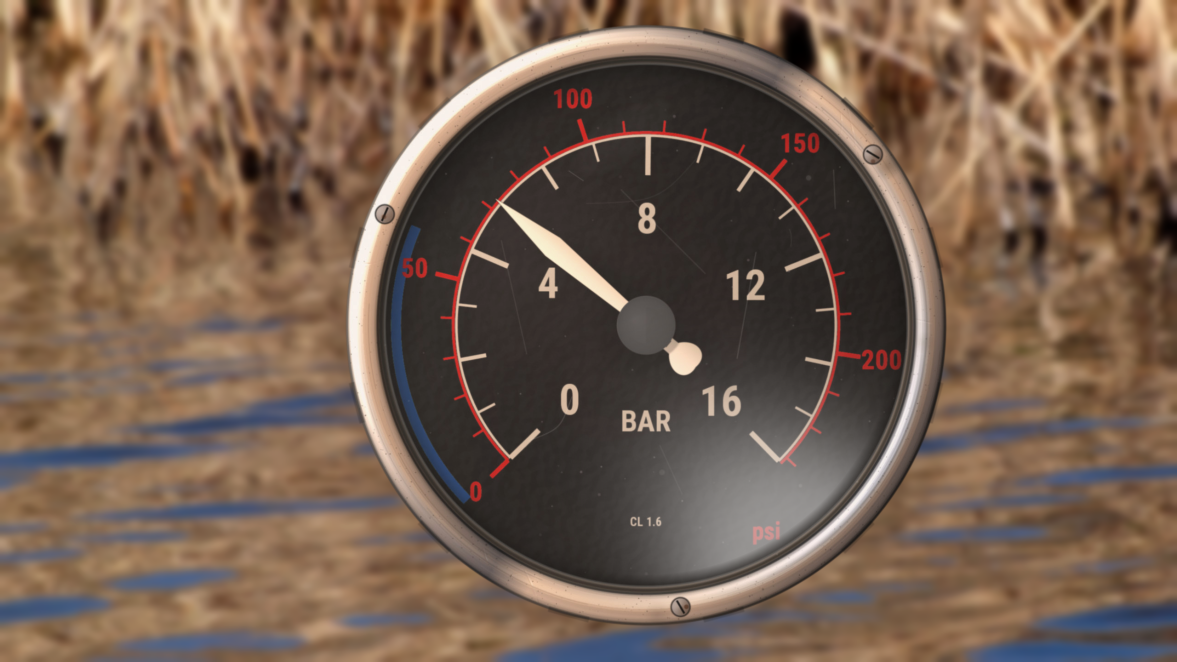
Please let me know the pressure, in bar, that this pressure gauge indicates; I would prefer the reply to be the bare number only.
5
